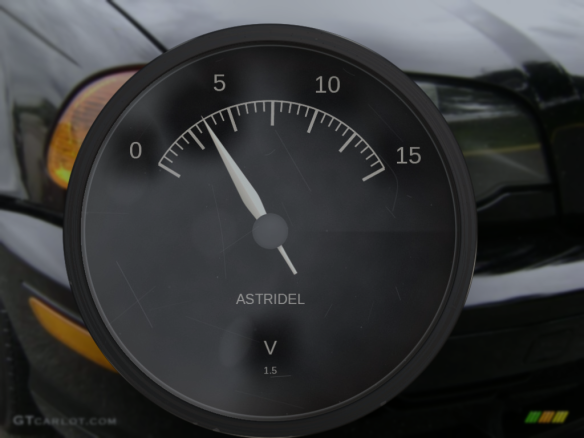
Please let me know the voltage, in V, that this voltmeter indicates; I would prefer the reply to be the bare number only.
3.5
